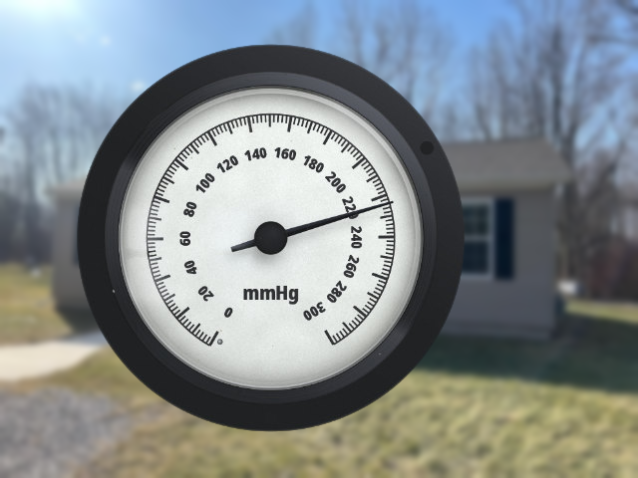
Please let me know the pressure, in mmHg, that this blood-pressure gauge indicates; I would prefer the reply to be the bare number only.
224
